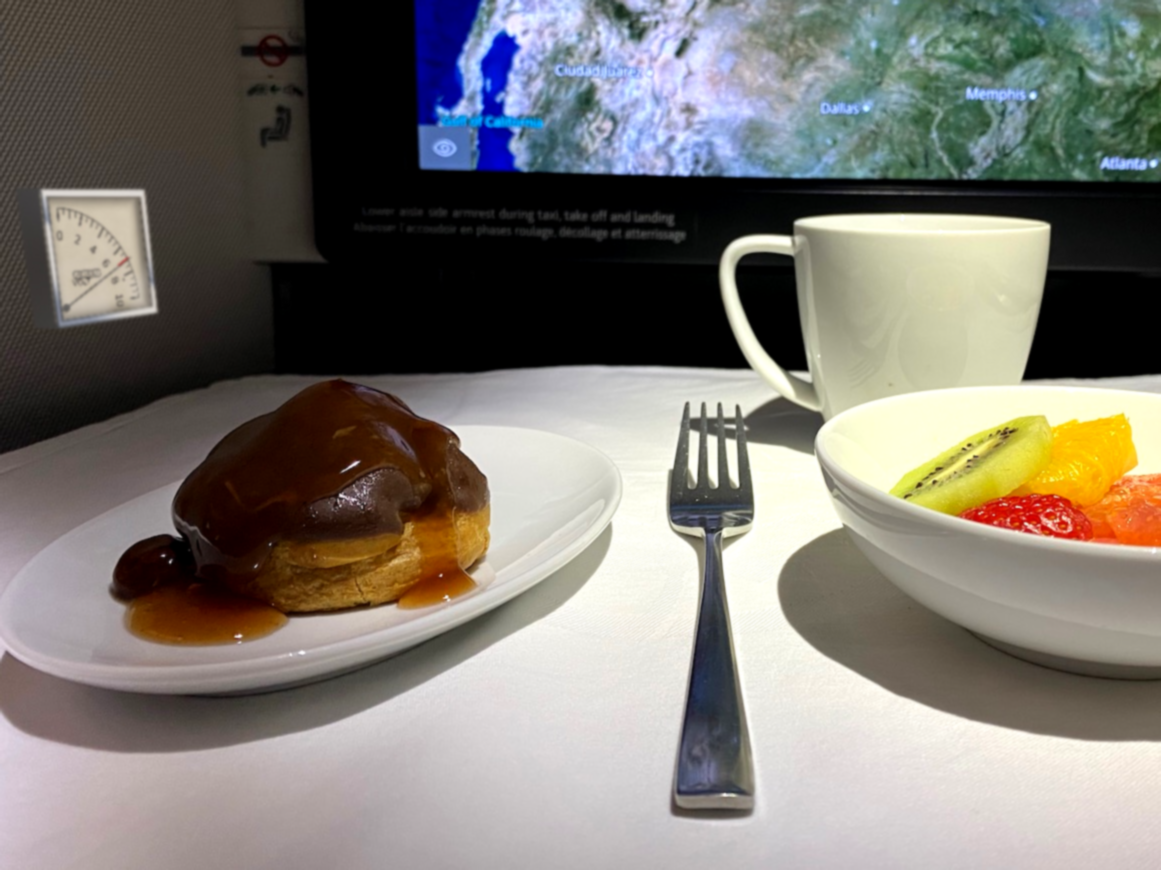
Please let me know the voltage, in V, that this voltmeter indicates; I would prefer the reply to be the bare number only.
7
